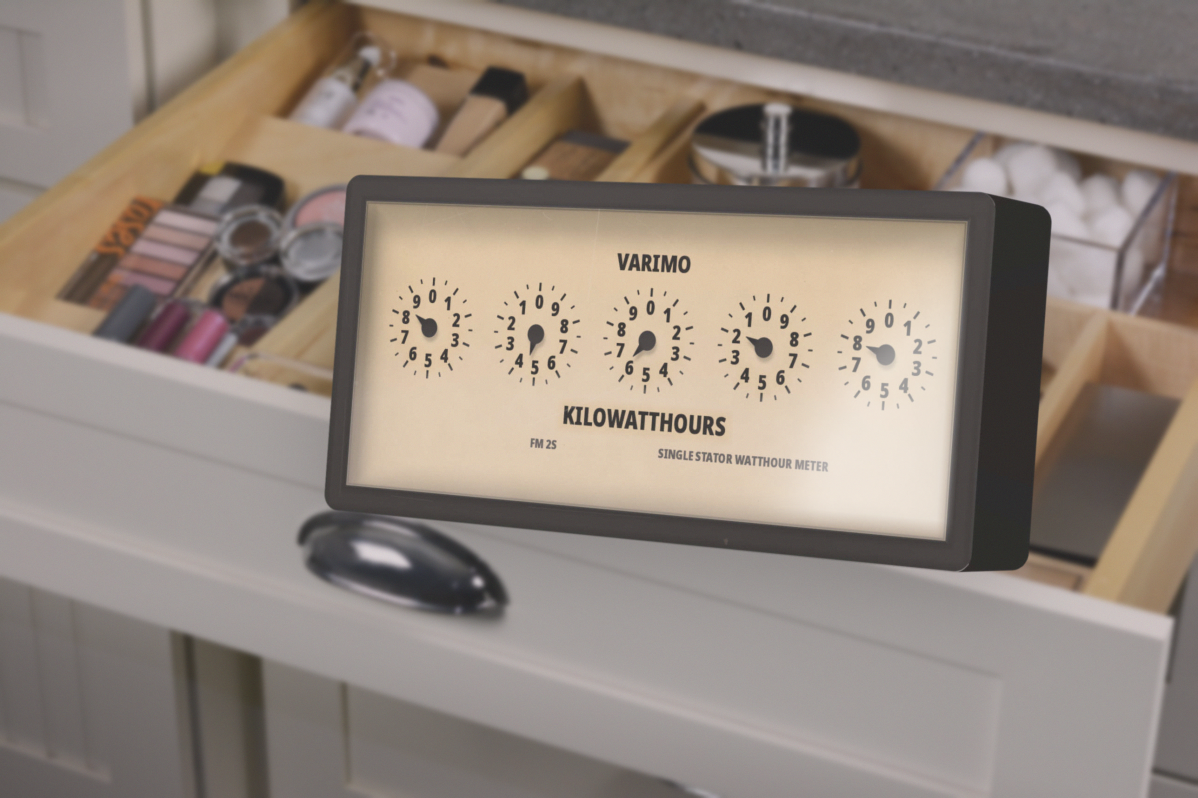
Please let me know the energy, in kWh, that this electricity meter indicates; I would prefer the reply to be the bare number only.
84618
